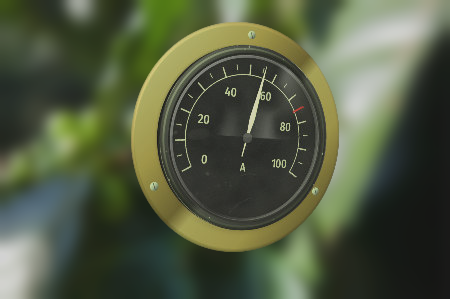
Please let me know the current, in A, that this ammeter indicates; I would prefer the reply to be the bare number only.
55
